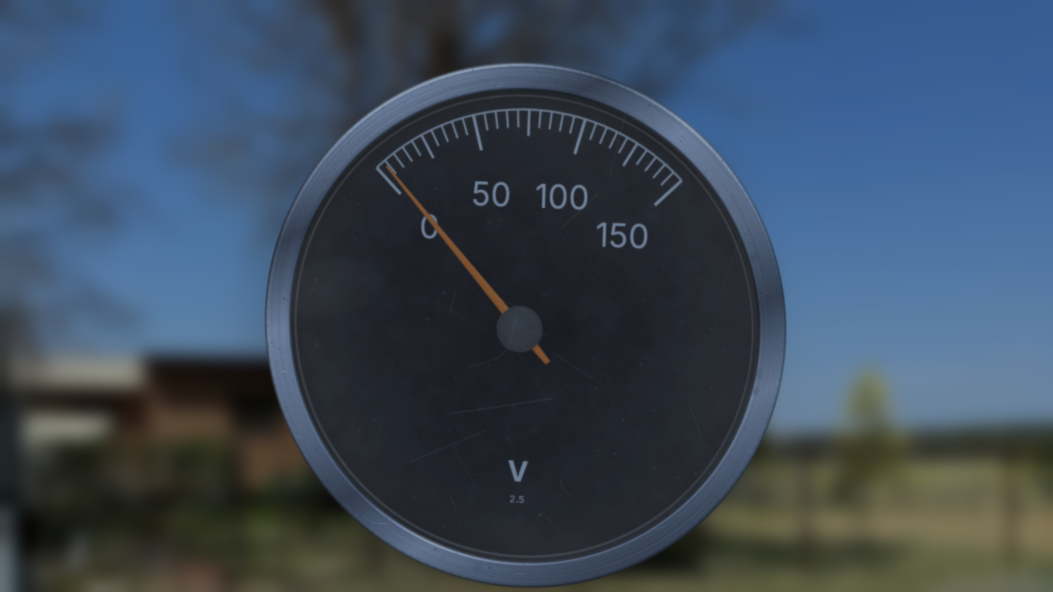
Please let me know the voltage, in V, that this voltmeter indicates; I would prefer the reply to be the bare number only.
5
